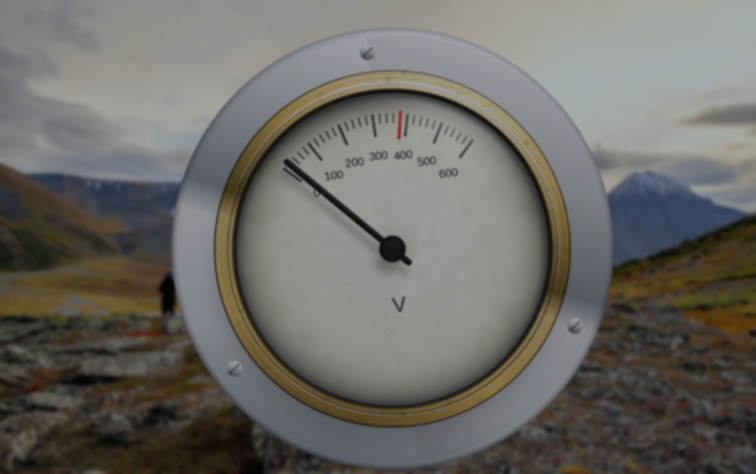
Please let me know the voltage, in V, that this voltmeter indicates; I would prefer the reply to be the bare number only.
20
